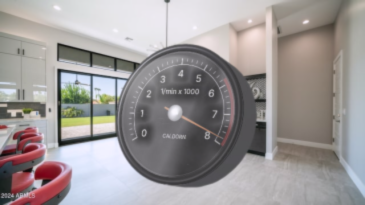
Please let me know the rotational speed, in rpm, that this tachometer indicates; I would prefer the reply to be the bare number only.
7800
